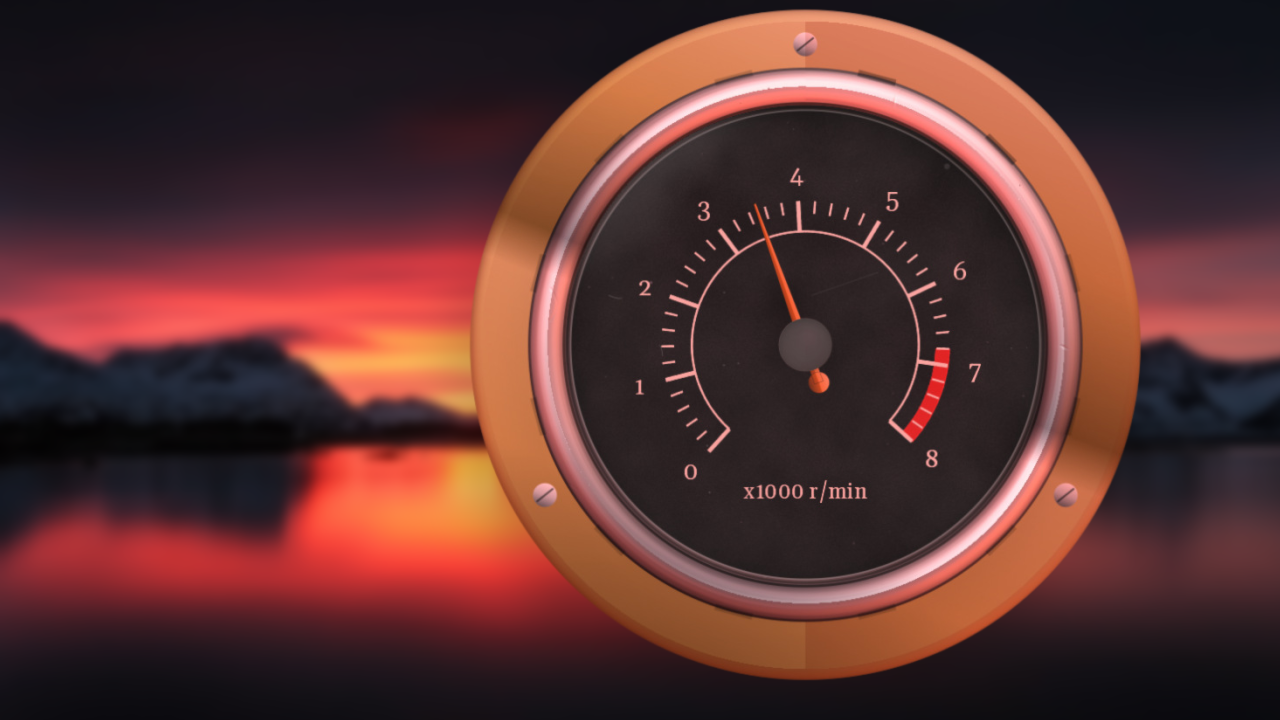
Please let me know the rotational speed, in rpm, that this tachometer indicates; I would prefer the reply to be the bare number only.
3500
